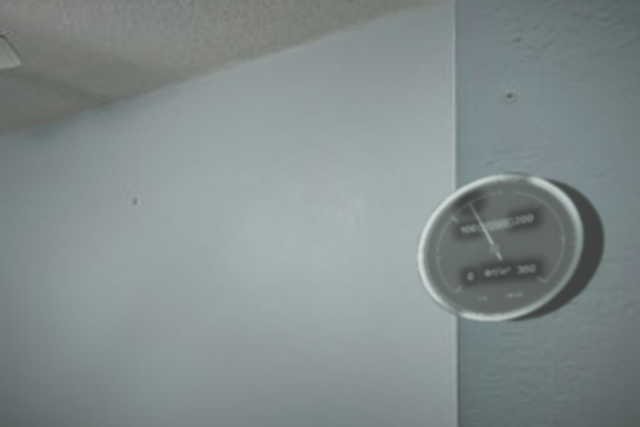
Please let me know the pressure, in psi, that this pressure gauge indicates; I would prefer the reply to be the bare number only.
125
